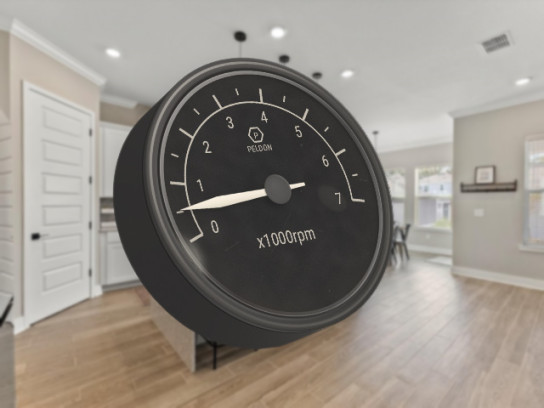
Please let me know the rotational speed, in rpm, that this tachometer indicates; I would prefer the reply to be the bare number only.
500
